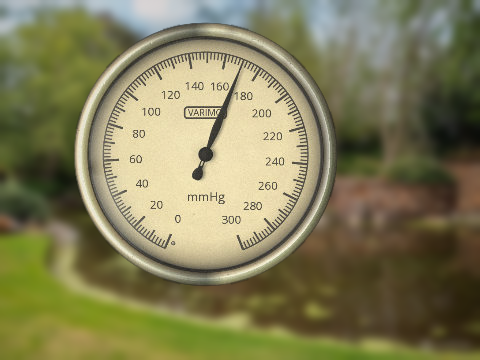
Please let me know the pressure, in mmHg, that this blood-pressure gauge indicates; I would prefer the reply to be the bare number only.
170
